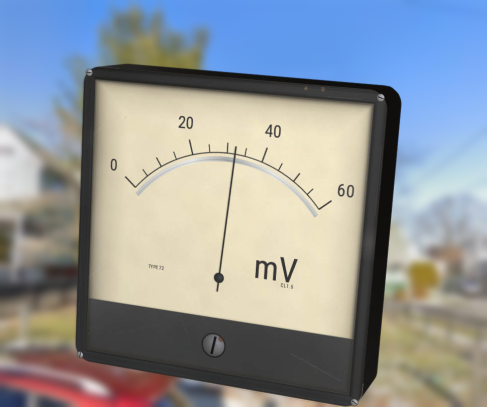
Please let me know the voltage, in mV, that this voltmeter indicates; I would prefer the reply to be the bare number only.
32.5
